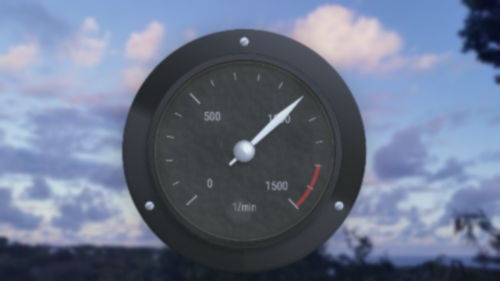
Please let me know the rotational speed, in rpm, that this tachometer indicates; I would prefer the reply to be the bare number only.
1000
